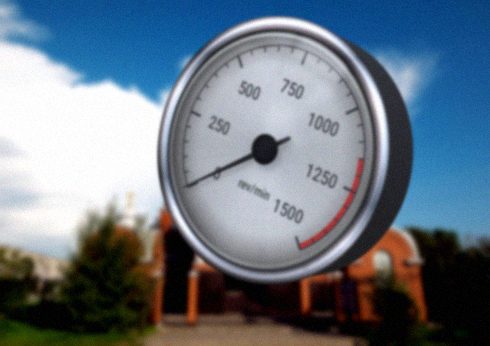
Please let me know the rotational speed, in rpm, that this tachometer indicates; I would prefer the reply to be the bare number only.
0
